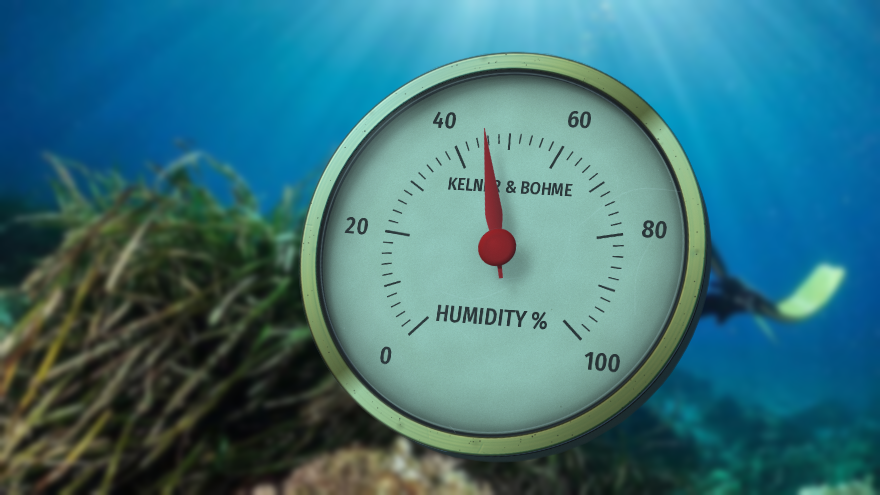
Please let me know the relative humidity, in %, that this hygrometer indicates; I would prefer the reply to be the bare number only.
46
